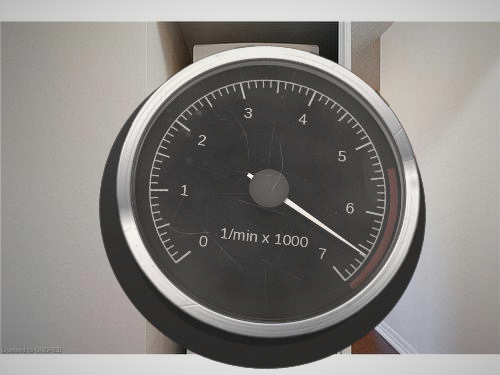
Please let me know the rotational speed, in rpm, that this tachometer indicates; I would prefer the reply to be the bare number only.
6600
